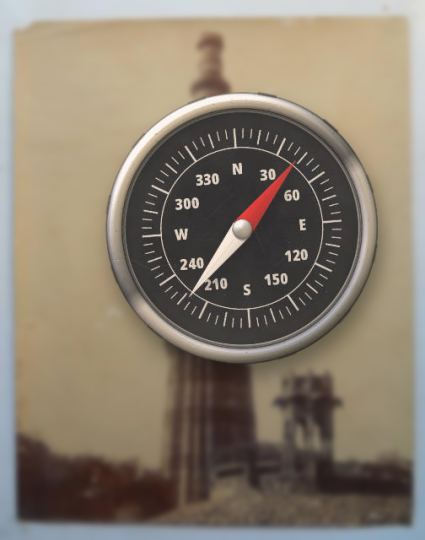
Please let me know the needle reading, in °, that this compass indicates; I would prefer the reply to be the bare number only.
42.5
